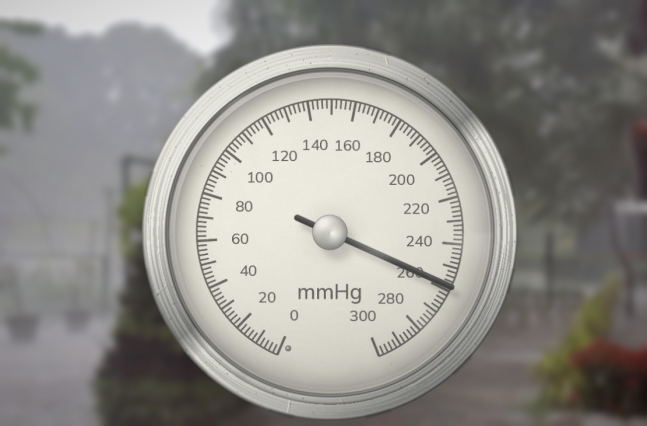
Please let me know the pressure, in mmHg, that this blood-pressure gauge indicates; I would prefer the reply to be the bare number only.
258
